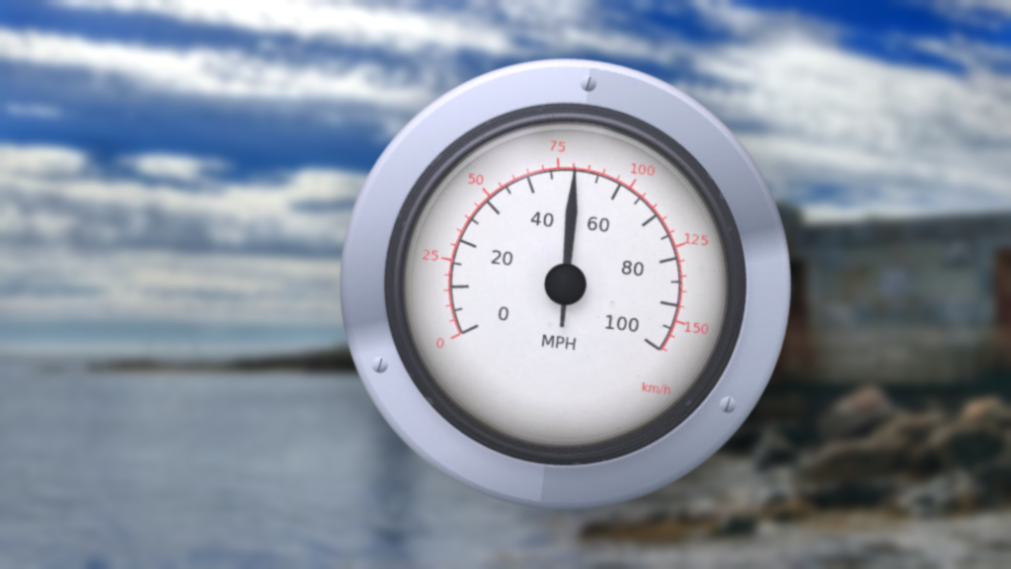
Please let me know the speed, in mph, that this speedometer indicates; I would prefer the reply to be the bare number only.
50
